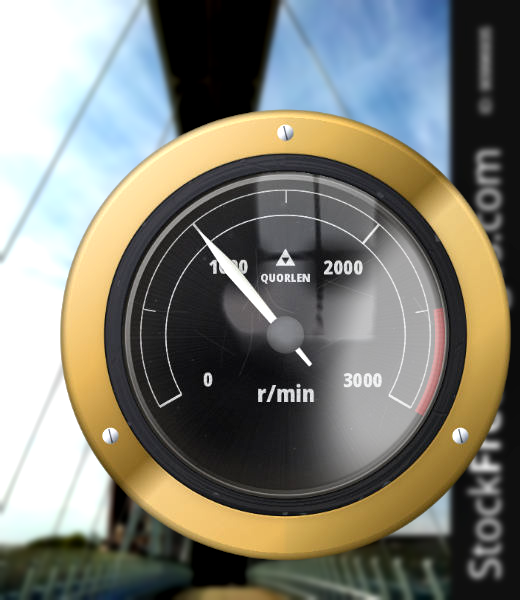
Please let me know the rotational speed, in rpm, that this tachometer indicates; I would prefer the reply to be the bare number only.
1000
